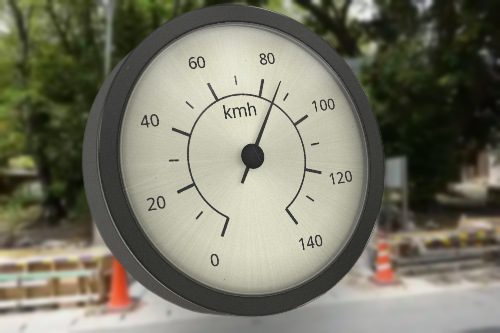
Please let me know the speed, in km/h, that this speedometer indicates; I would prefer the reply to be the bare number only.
85
